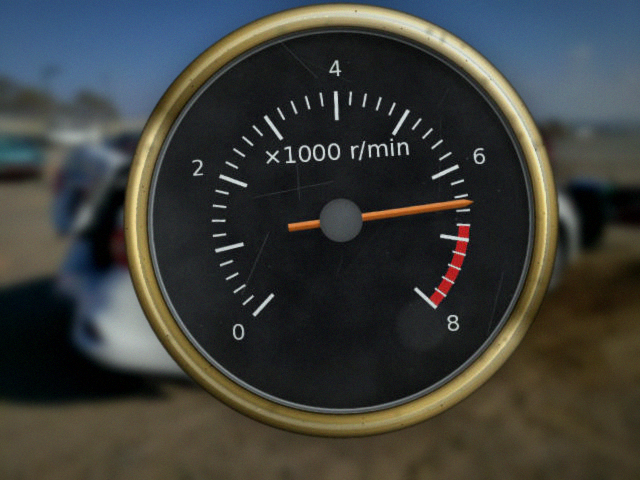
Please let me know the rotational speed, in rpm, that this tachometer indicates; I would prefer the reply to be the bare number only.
6500
